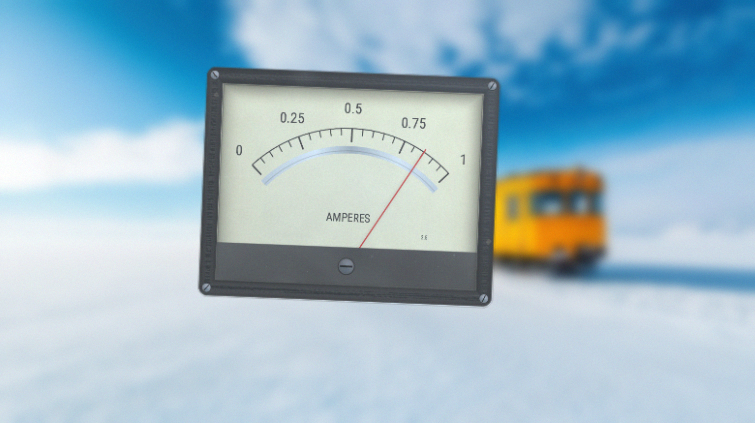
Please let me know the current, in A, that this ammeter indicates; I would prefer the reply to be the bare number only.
0.85
